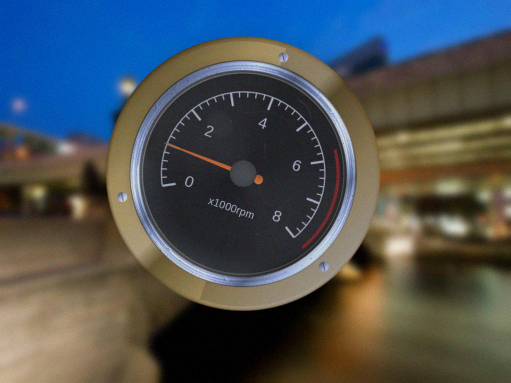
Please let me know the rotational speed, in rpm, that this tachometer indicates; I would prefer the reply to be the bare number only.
1000
